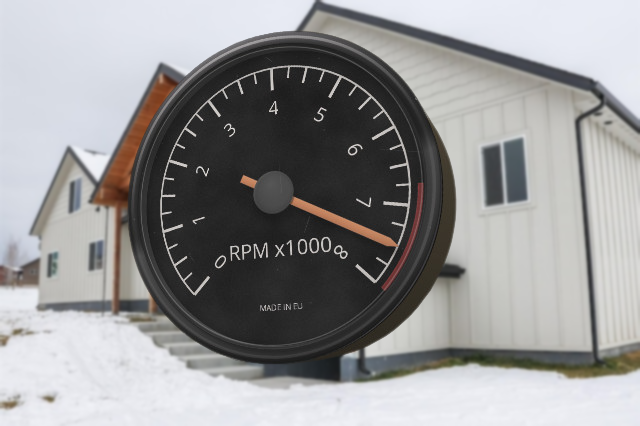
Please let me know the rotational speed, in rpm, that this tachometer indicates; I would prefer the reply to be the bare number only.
7500
